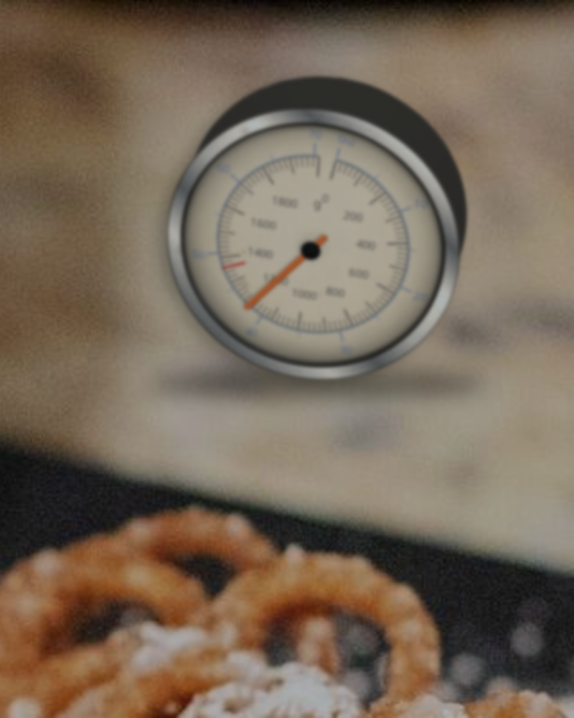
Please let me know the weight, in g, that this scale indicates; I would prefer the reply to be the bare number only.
1200
